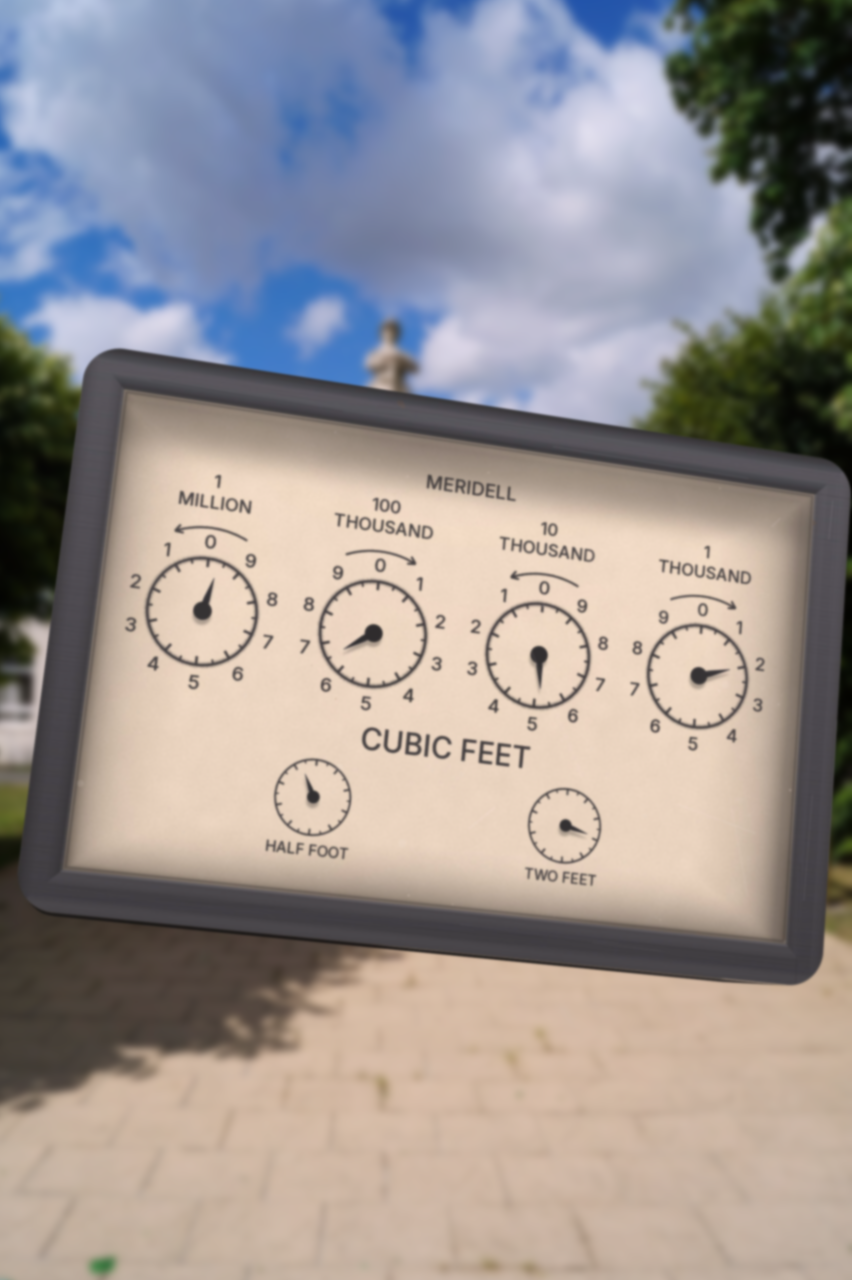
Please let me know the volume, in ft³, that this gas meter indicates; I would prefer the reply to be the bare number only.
965200
